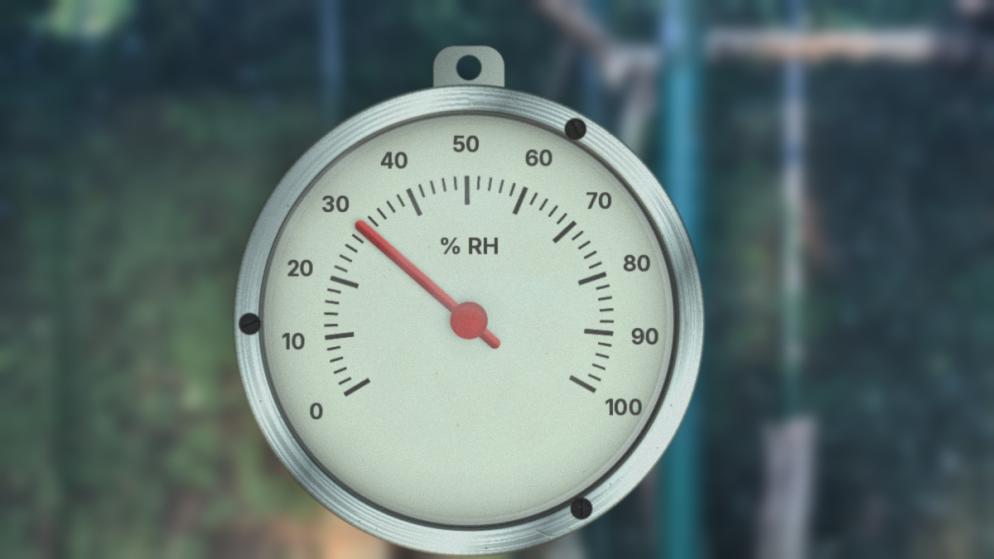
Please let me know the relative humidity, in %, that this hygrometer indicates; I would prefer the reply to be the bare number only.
30
